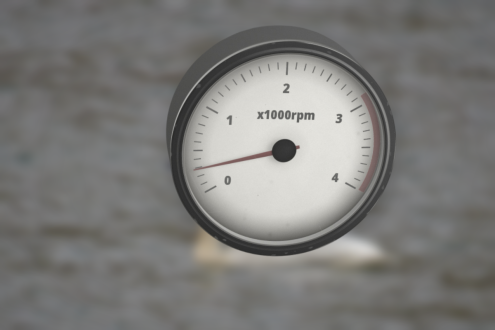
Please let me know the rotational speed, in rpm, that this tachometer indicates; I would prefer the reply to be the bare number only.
300
